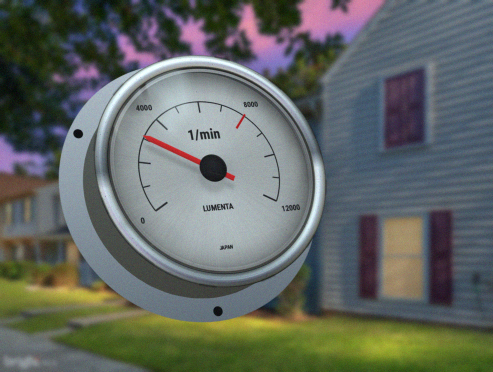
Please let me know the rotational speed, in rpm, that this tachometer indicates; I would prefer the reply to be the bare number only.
3000
